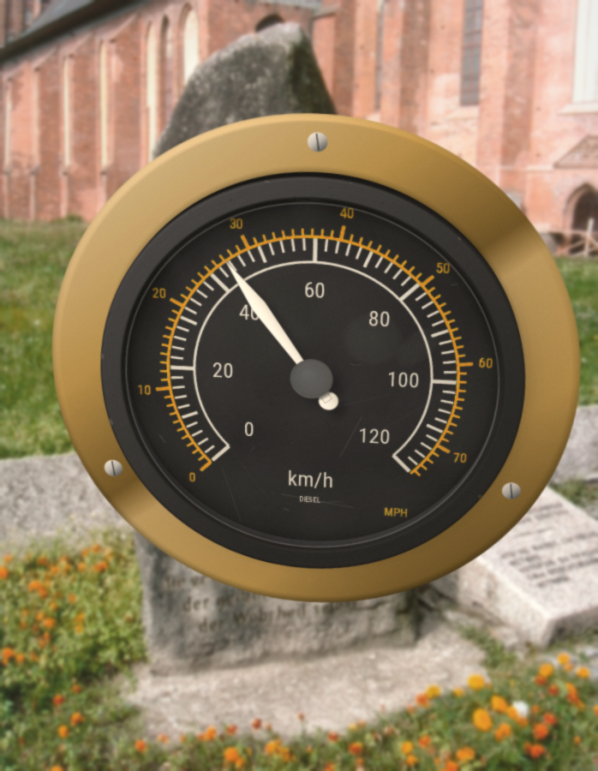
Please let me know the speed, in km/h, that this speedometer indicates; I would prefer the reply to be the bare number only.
44
